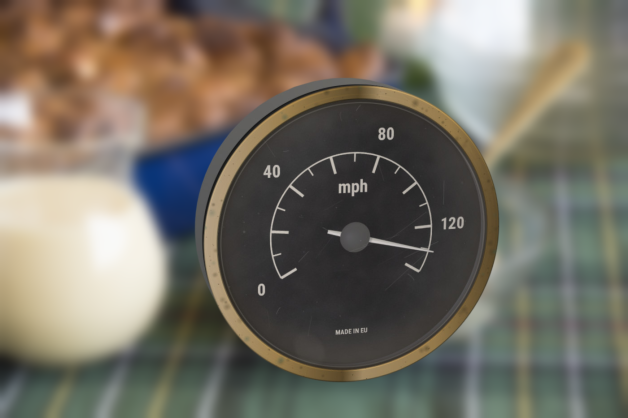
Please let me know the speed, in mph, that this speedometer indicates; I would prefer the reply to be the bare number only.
130
